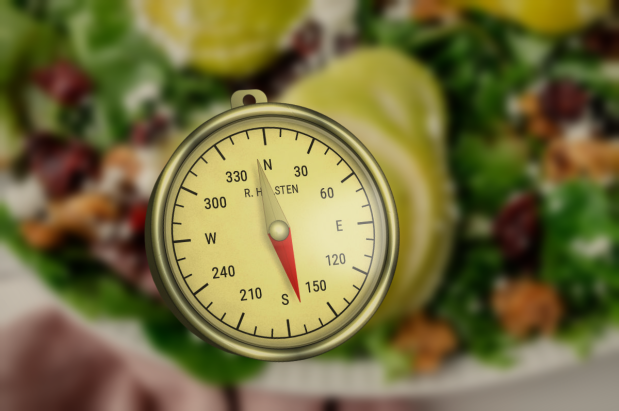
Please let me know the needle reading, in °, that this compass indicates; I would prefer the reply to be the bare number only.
170
